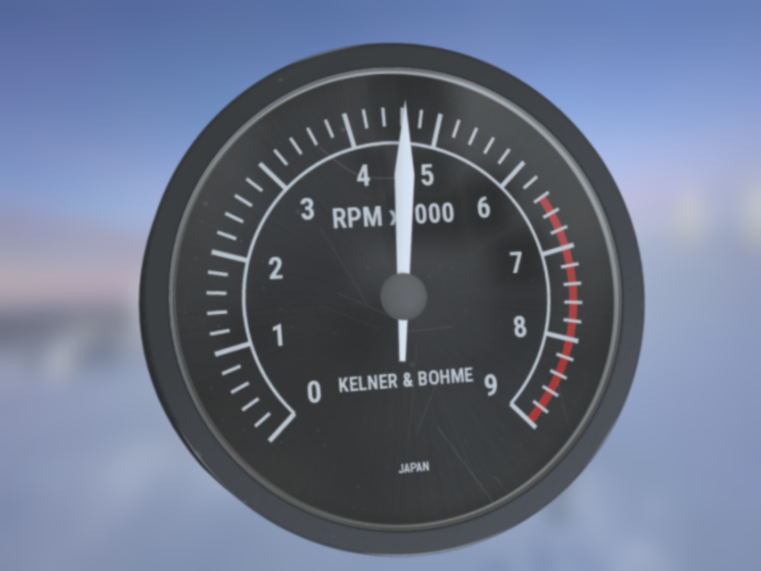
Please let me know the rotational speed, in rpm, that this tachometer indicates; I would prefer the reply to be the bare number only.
4600
